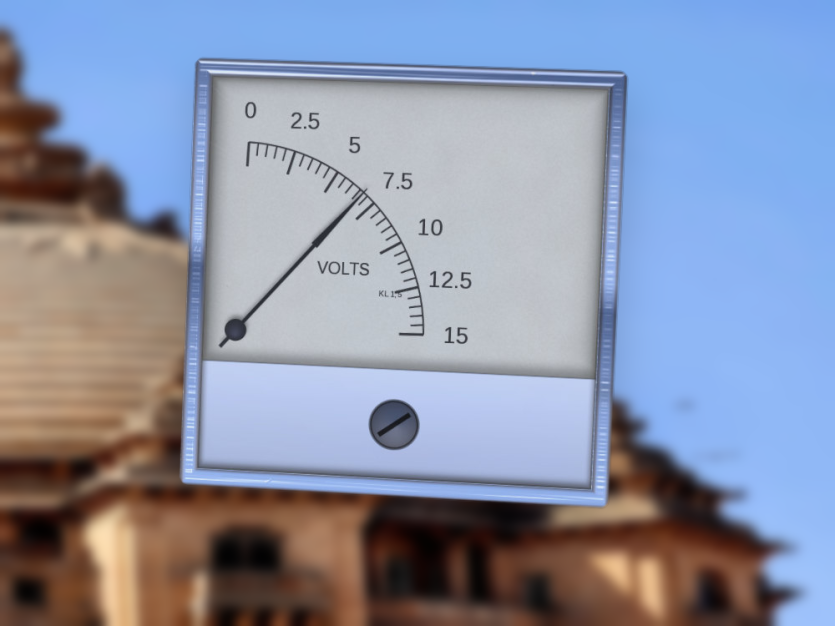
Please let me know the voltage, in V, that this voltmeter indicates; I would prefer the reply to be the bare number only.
6.75
